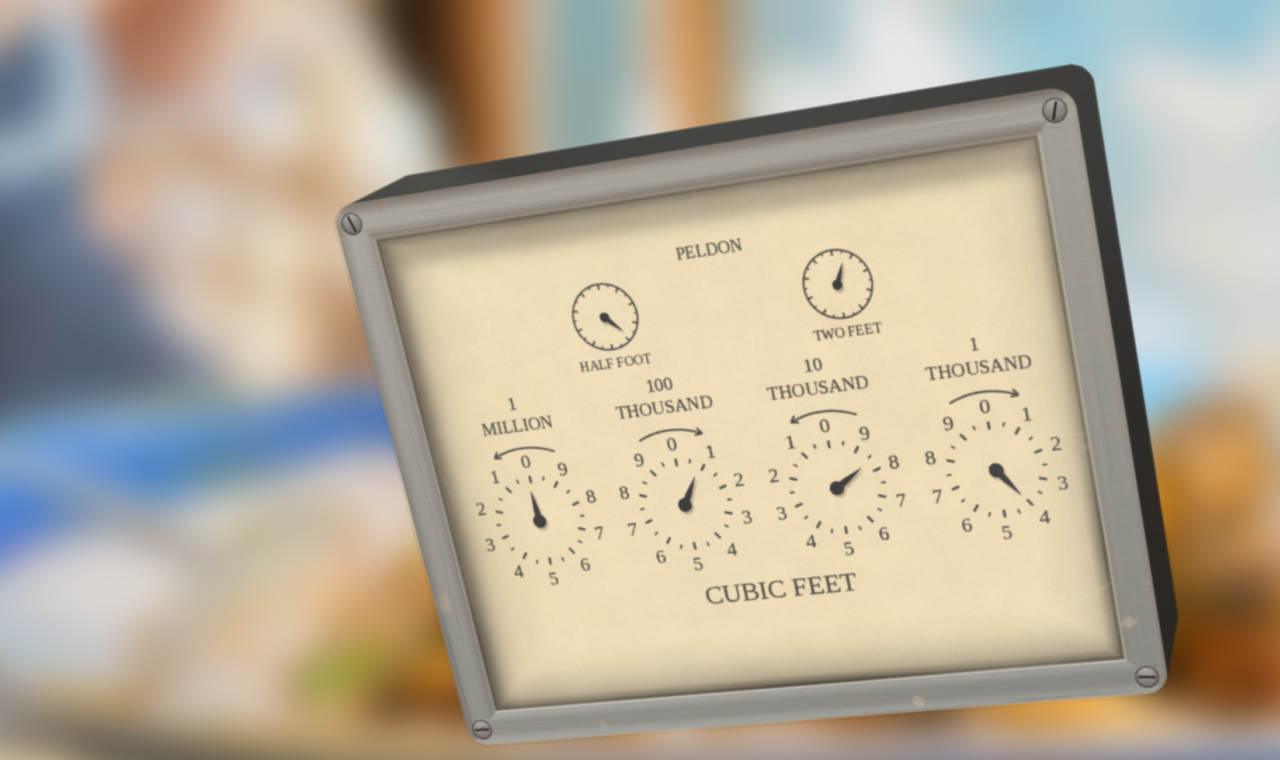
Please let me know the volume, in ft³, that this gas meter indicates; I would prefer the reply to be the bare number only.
8400
